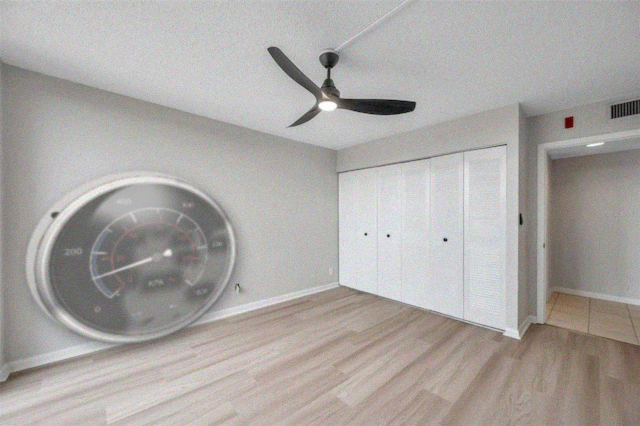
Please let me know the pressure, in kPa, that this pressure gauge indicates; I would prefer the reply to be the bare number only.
100
